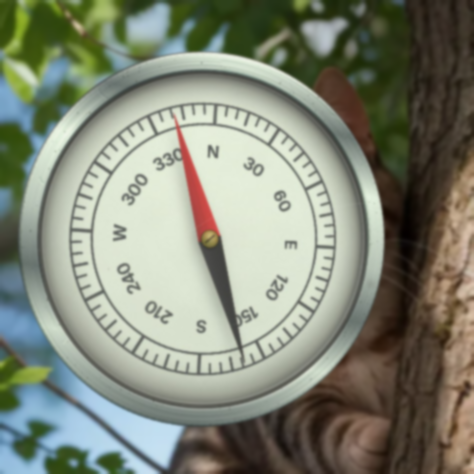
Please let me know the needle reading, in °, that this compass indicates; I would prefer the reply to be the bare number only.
340
